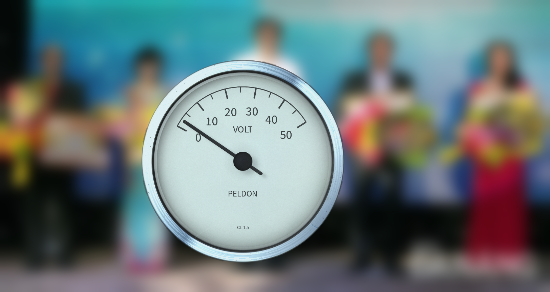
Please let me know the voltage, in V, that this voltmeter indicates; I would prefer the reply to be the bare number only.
2.5
